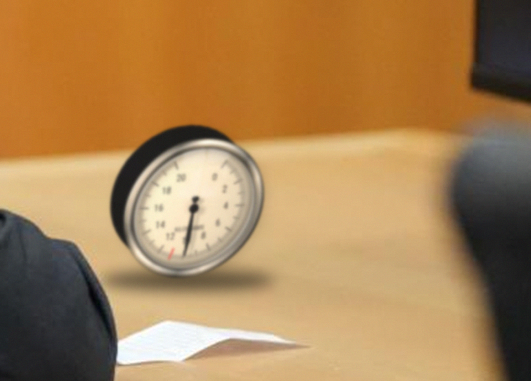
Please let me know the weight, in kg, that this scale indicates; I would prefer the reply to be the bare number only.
10
